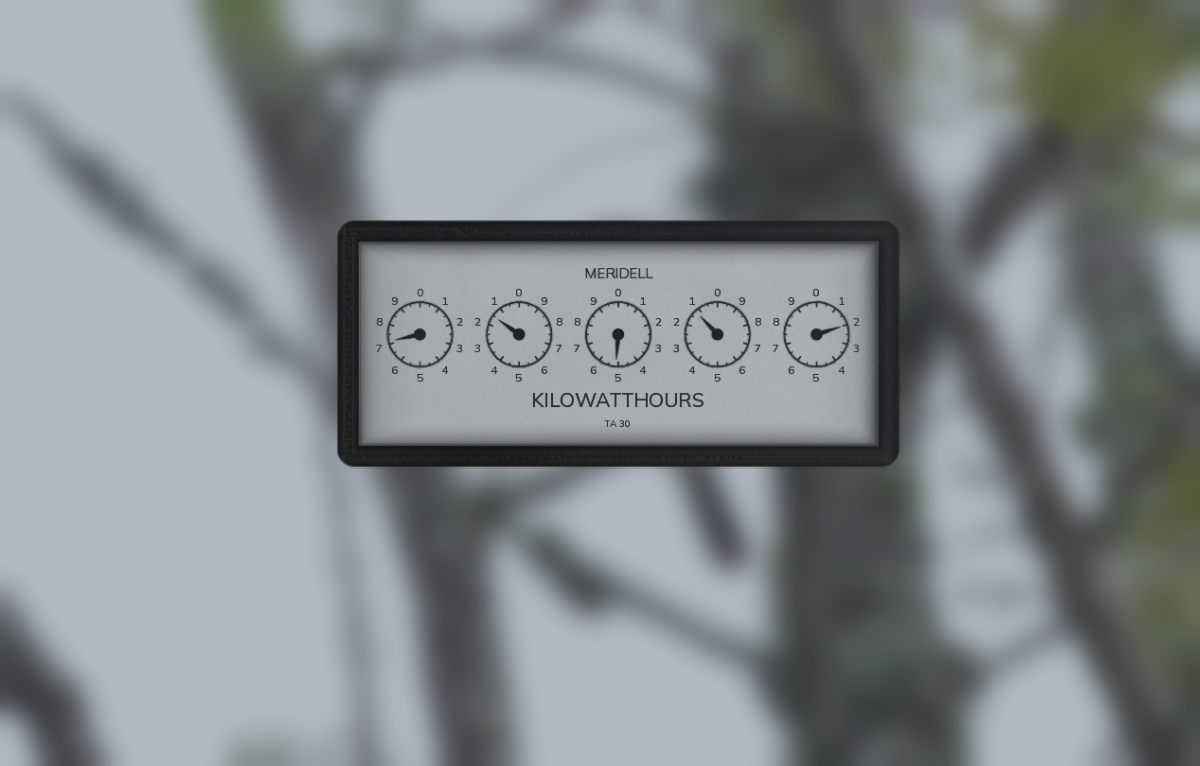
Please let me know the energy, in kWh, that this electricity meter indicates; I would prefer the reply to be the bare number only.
71512
